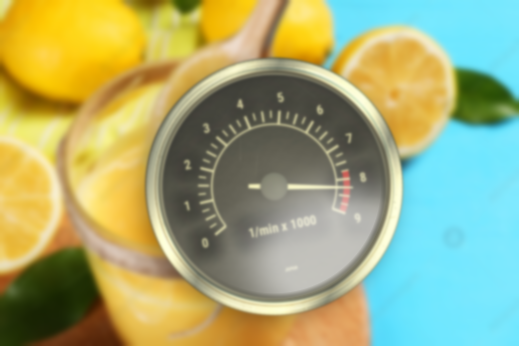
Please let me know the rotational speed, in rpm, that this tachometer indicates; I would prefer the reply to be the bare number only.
8250
